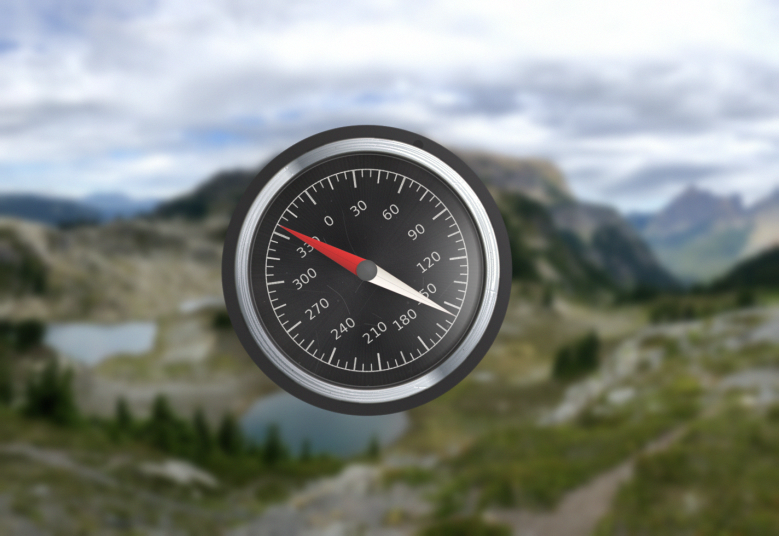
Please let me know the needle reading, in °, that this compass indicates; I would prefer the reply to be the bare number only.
335
